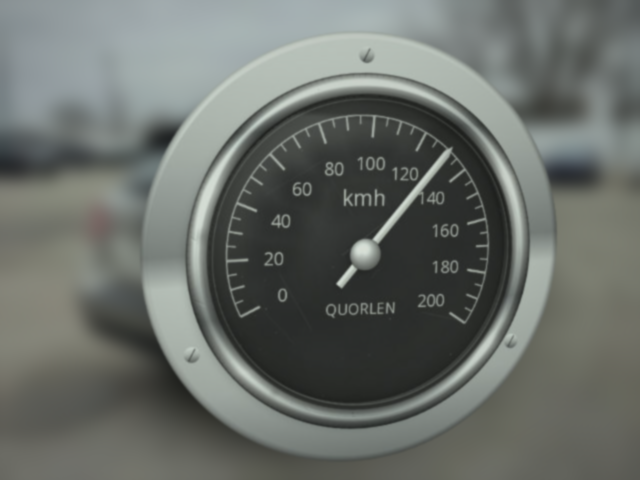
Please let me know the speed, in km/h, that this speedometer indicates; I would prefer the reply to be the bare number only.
130
